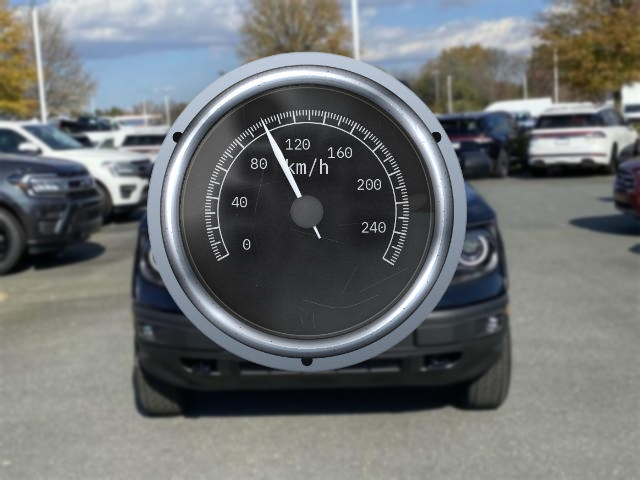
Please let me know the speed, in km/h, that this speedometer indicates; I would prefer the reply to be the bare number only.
100
